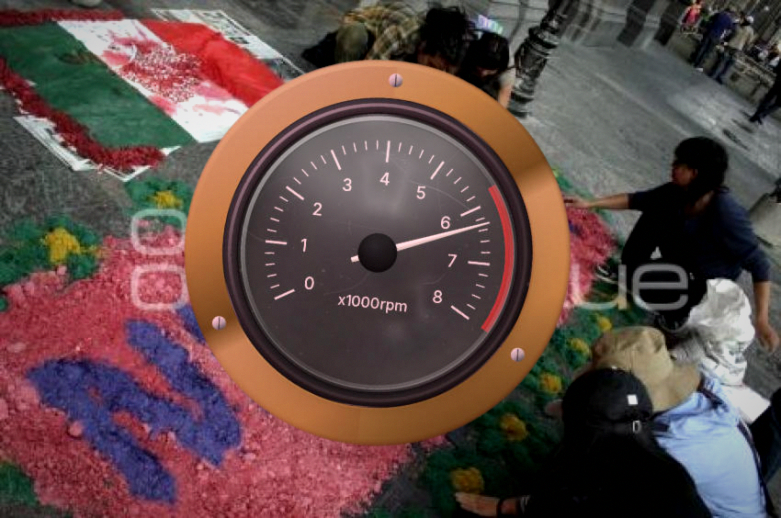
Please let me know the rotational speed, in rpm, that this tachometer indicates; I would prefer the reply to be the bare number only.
6300
